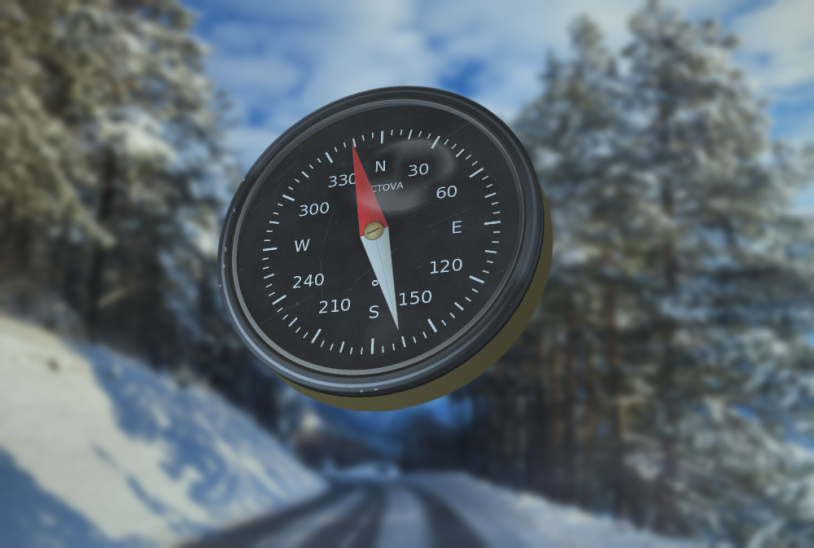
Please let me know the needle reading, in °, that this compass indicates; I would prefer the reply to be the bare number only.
345
